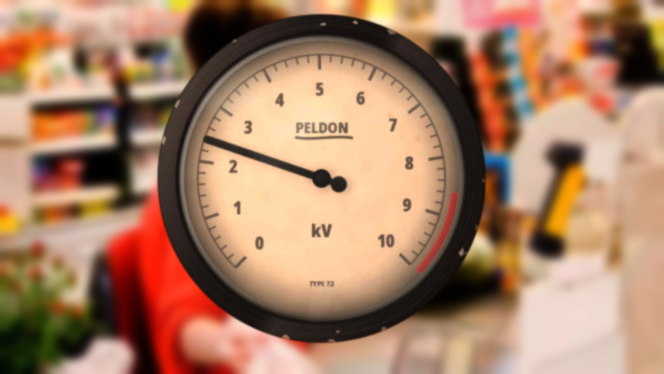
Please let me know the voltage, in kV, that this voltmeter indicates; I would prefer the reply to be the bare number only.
2.4
